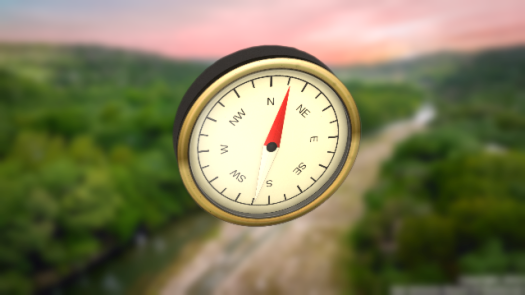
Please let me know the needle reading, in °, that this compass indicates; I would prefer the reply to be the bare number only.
15
